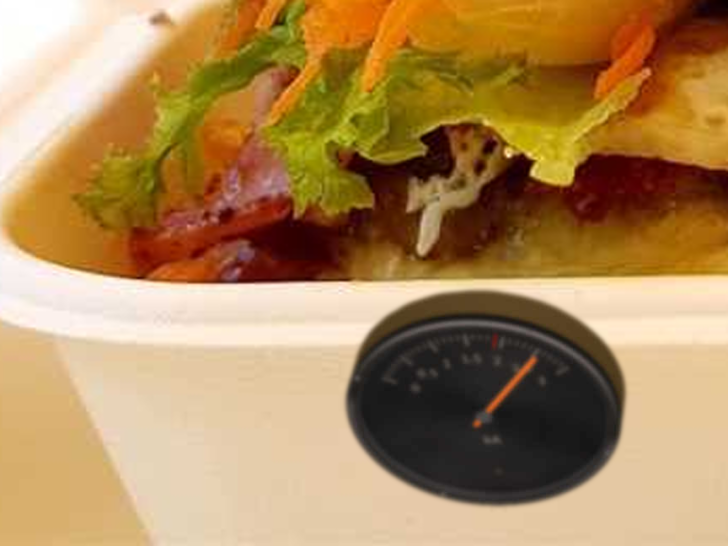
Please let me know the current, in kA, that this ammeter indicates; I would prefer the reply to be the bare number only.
2.5
